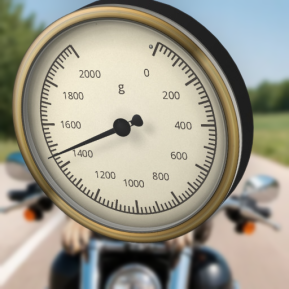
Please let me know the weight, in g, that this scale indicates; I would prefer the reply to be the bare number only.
1460
